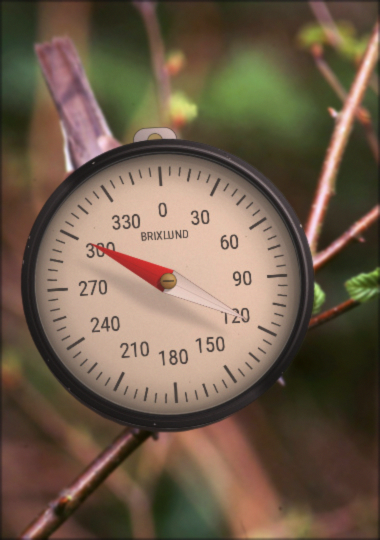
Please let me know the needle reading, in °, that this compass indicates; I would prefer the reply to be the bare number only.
300
